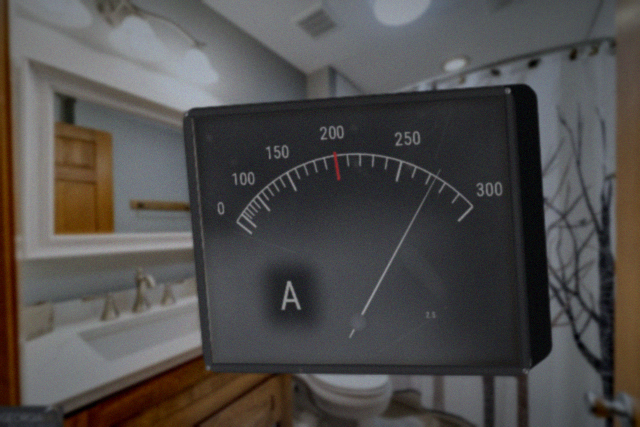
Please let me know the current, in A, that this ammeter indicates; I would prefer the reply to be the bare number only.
275
